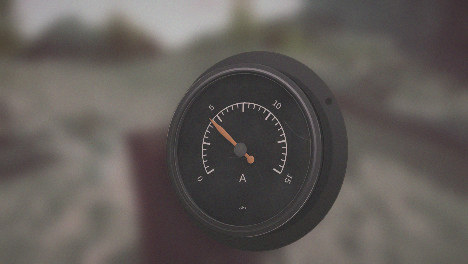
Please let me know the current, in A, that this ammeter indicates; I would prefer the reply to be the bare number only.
4.5
